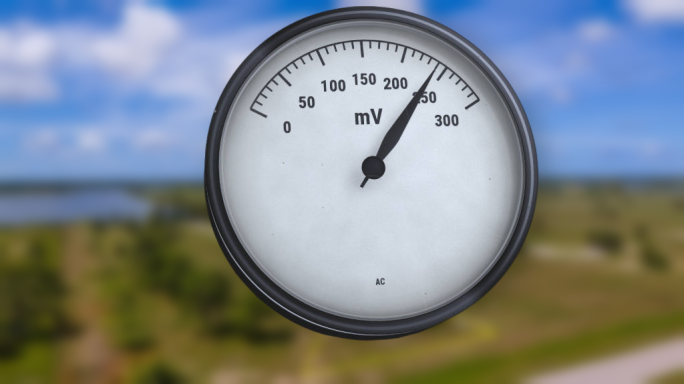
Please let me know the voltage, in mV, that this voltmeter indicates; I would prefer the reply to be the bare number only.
240
